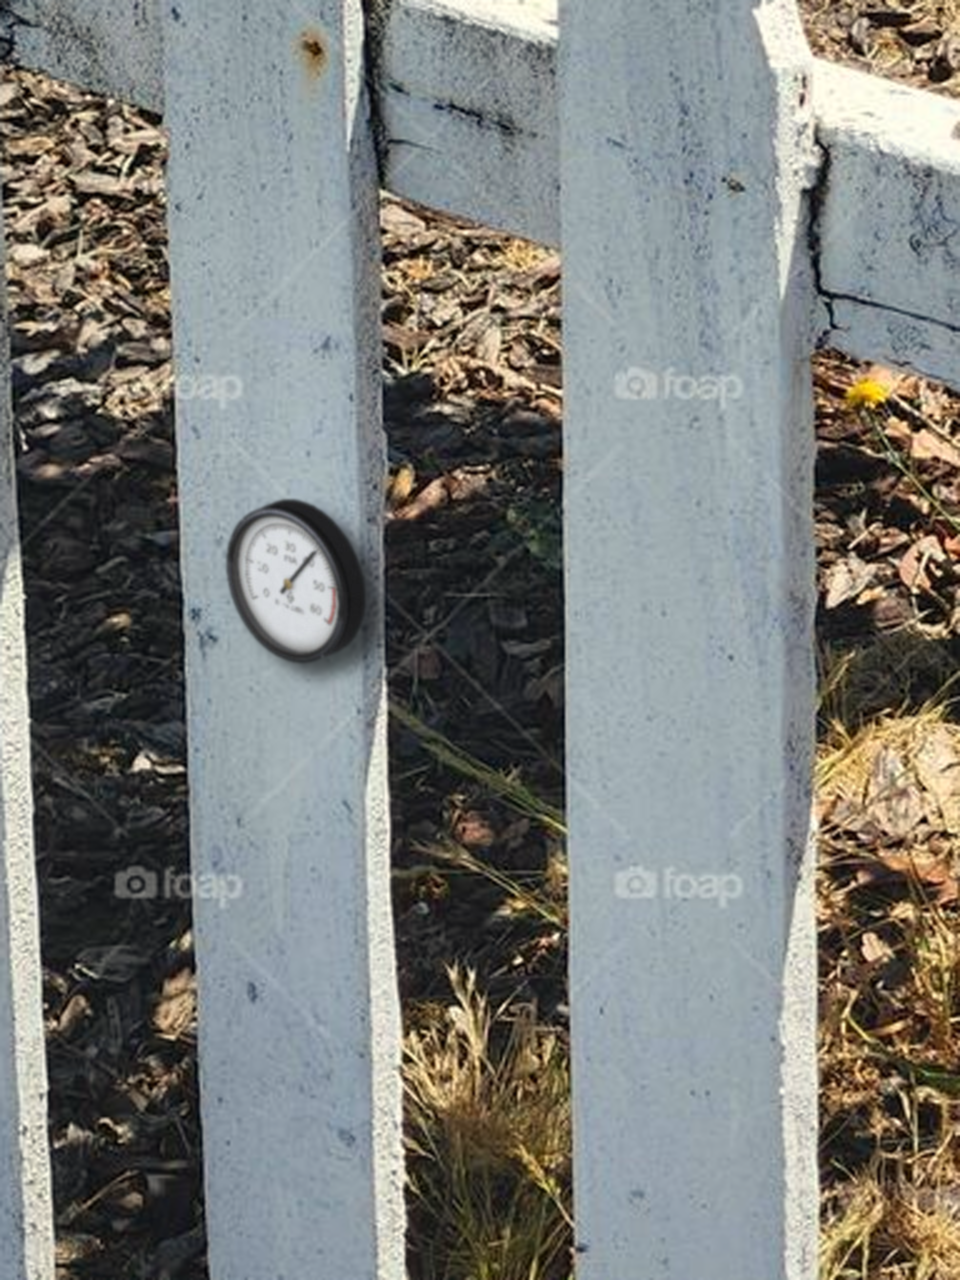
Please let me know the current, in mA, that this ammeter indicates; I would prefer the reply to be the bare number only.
40
